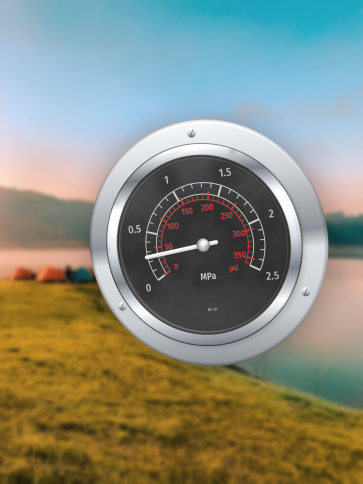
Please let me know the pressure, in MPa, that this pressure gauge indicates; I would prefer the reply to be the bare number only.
0.25
